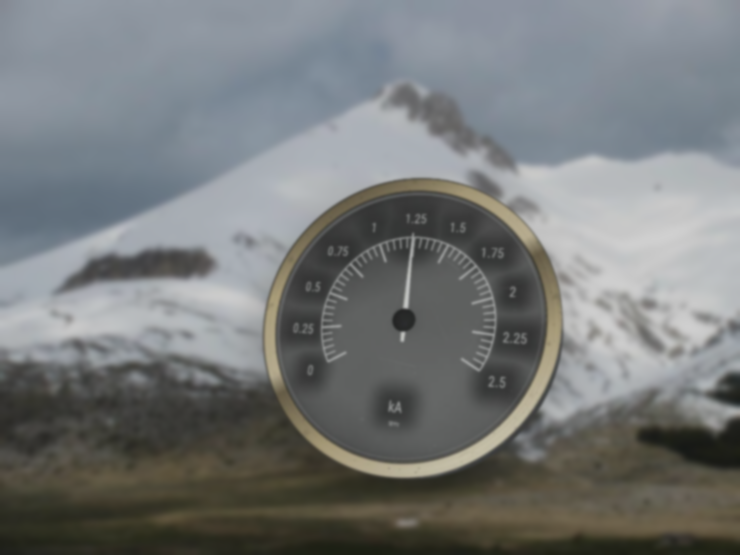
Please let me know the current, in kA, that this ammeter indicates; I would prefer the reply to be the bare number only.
1.25
